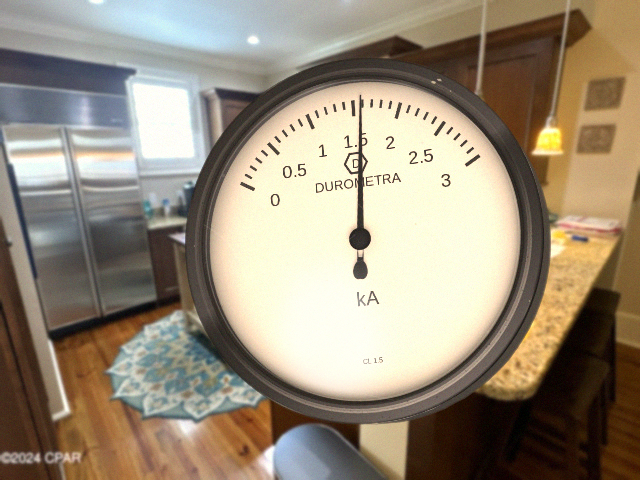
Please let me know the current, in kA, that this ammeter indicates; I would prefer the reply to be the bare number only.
1.6
